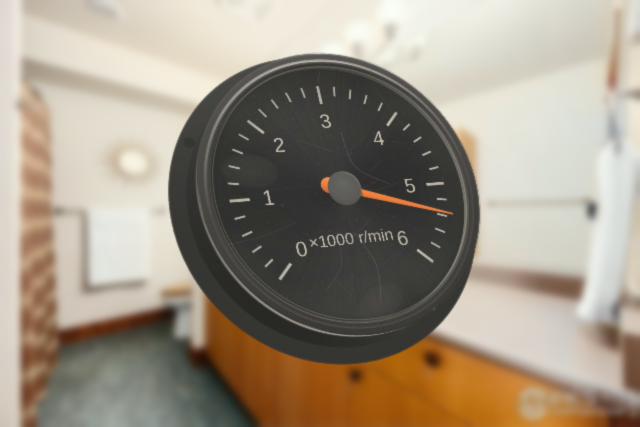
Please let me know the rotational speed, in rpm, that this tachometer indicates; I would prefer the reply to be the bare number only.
5400
